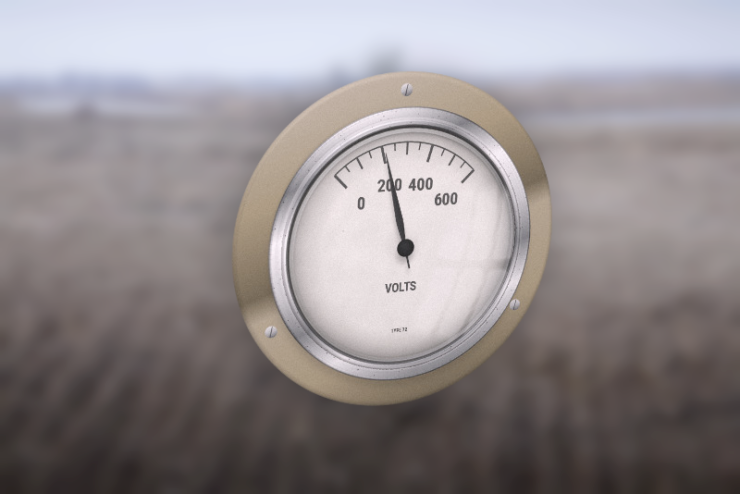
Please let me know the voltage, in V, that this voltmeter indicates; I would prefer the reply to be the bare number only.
200
